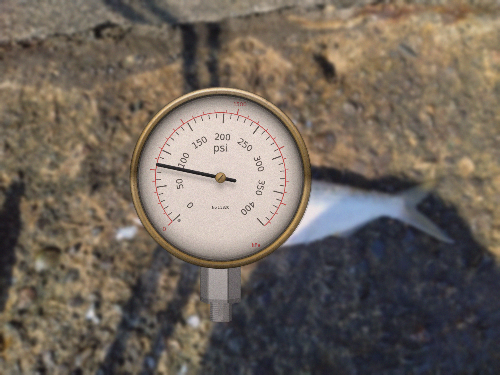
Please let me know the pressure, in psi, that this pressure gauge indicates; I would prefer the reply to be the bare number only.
80
